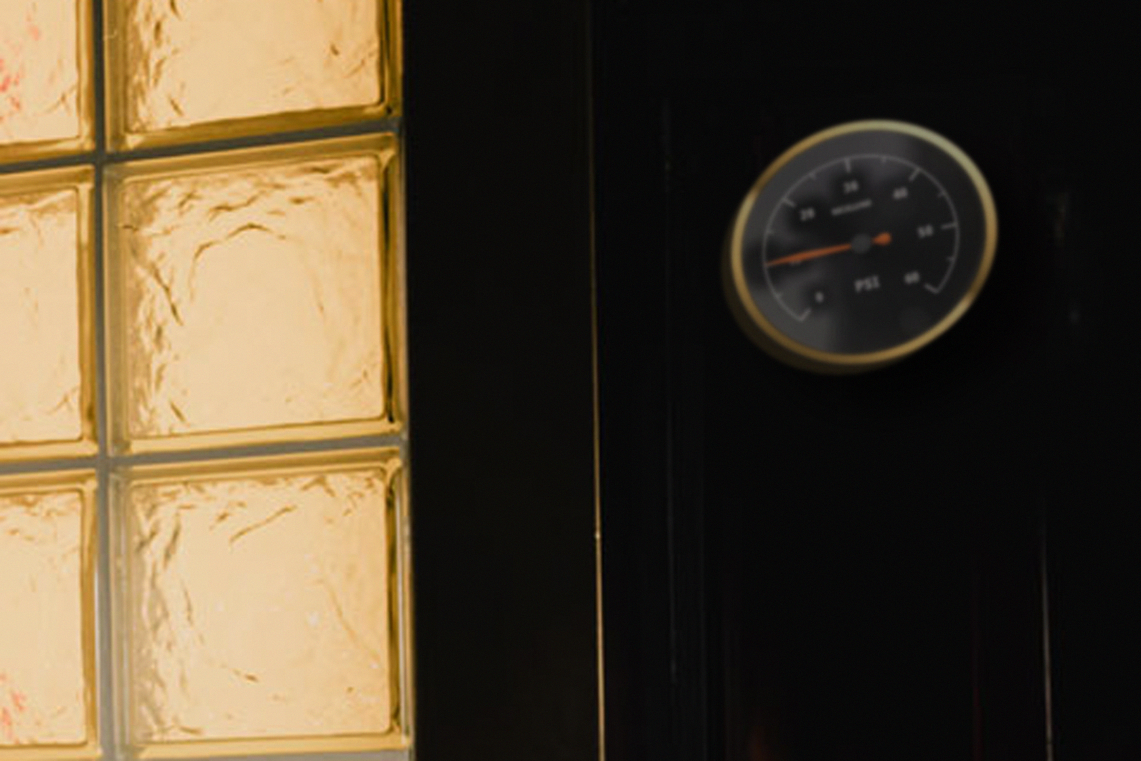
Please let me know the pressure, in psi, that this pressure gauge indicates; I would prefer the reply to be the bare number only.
10
